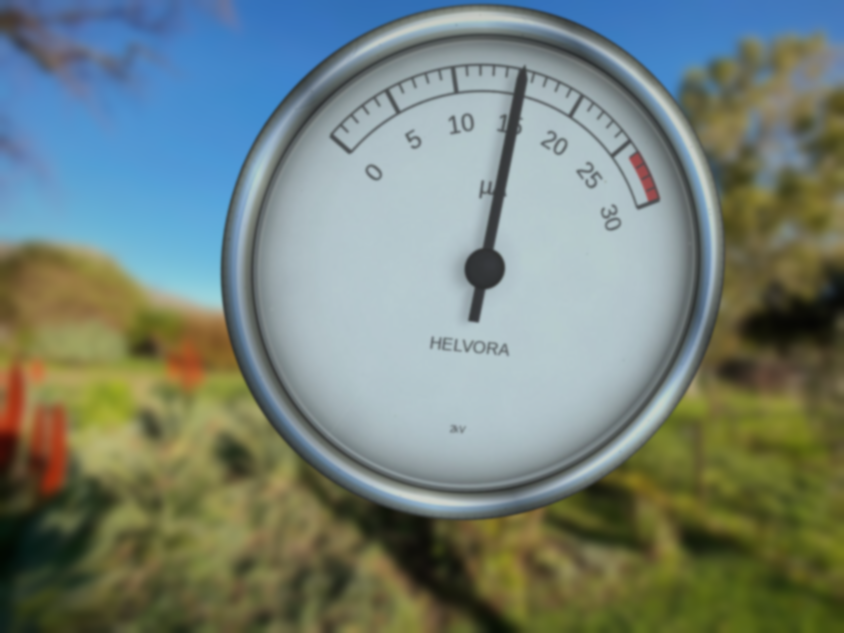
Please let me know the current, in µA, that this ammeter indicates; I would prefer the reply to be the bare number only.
15
